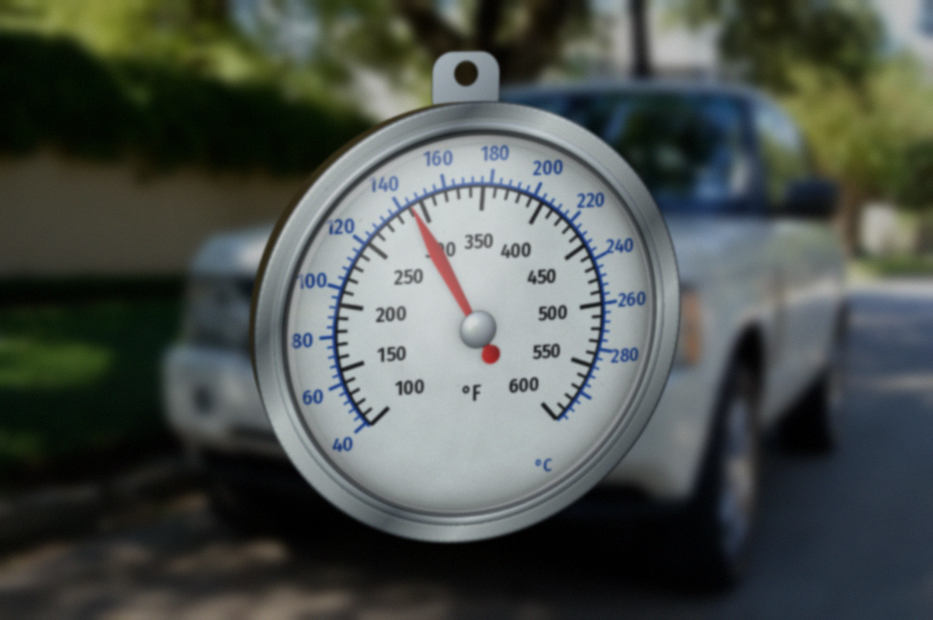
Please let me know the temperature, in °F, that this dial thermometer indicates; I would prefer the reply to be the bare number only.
290
